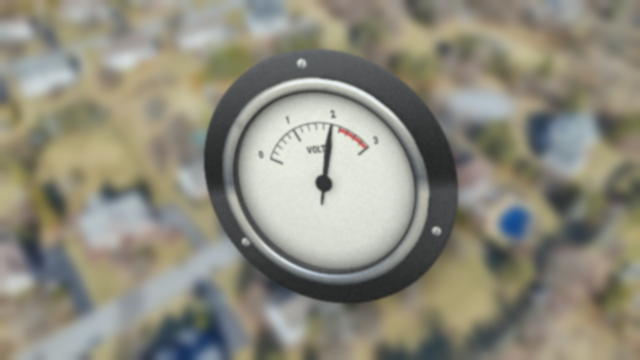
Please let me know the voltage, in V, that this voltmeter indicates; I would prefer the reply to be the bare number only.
2
